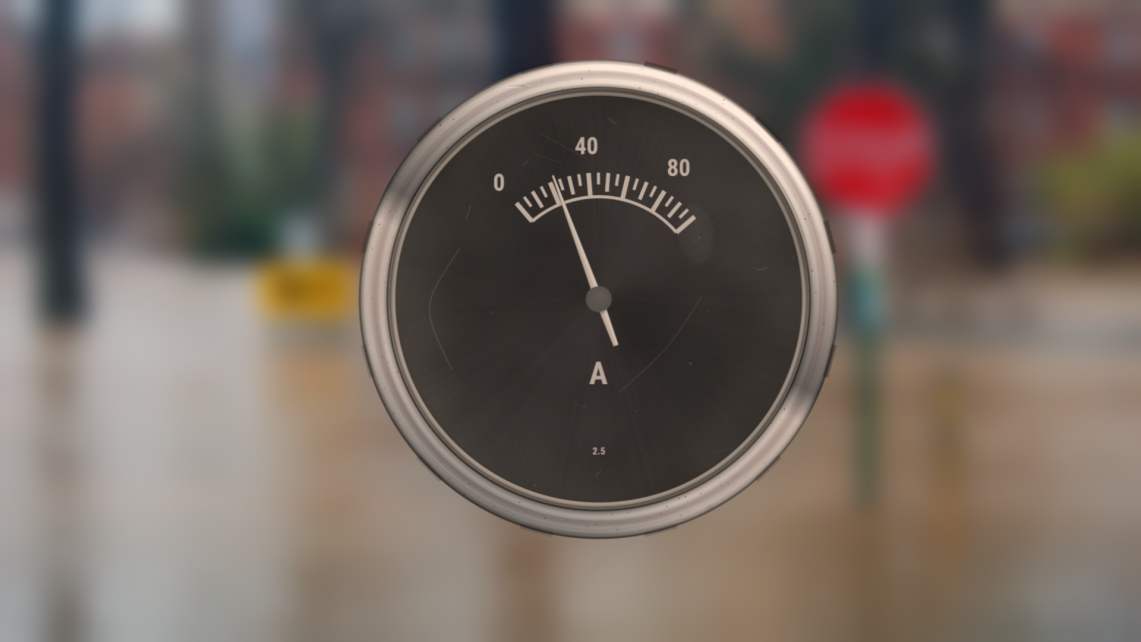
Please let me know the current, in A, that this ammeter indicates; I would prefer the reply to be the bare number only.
22.5
